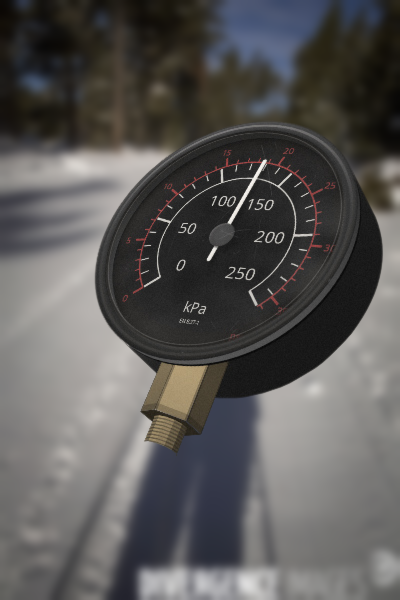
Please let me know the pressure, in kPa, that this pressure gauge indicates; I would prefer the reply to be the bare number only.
130
